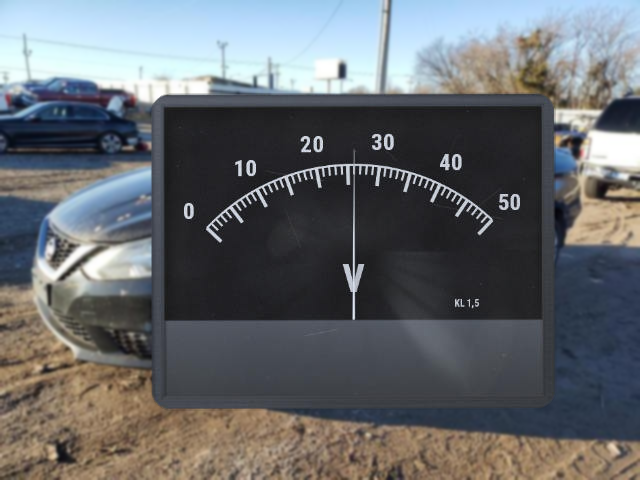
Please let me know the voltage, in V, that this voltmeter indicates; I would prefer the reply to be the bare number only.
26
